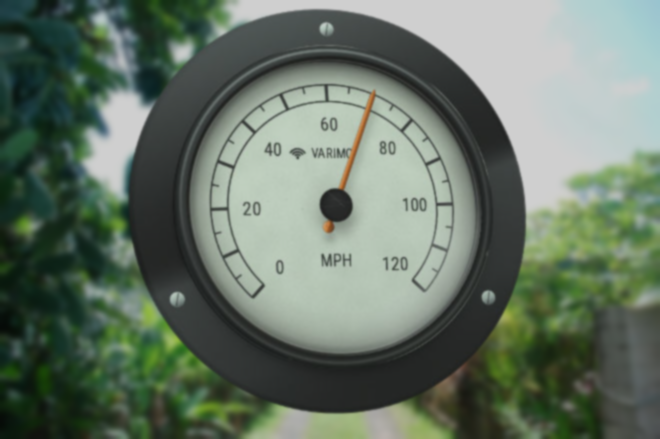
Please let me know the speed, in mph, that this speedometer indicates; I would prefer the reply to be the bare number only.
70
